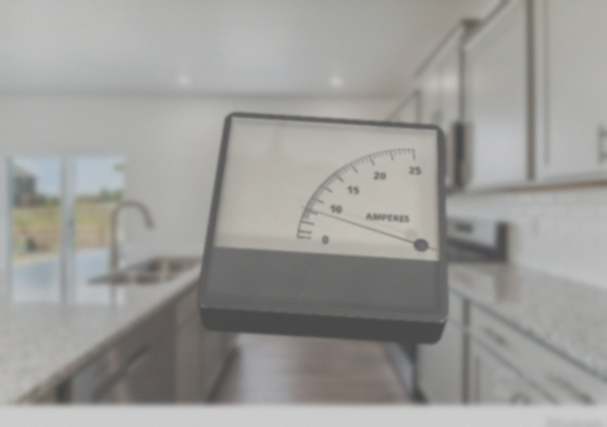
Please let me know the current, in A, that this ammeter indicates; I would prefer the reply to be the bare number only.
7.5
